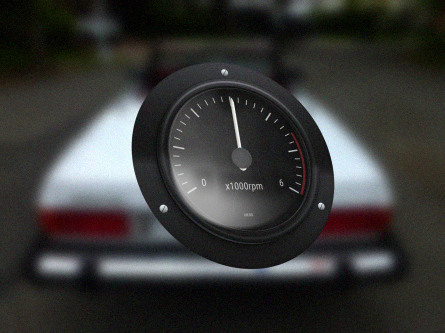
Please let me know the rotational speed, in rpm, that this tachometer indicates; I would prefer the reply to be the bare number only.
3000
